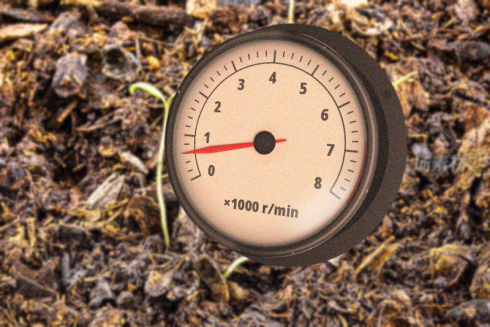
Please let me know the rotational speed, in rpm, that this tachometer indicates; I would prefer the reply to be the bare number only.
600
